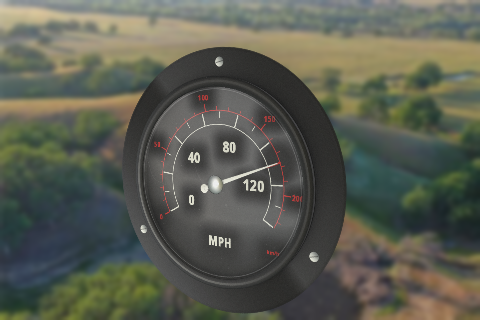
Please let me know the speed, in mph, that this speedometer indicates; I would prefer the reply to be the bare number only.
110
